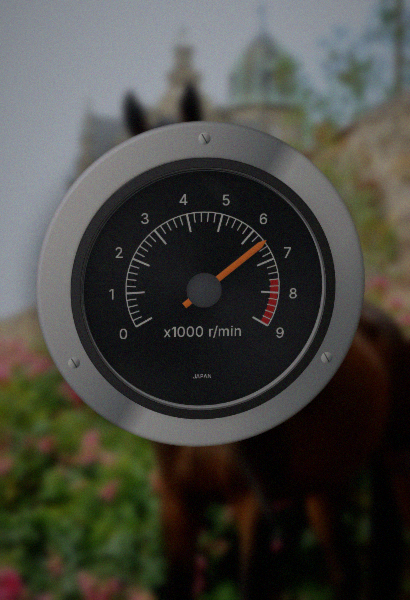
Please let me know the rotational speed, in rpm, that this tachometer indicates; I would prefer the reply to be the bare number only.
6400
